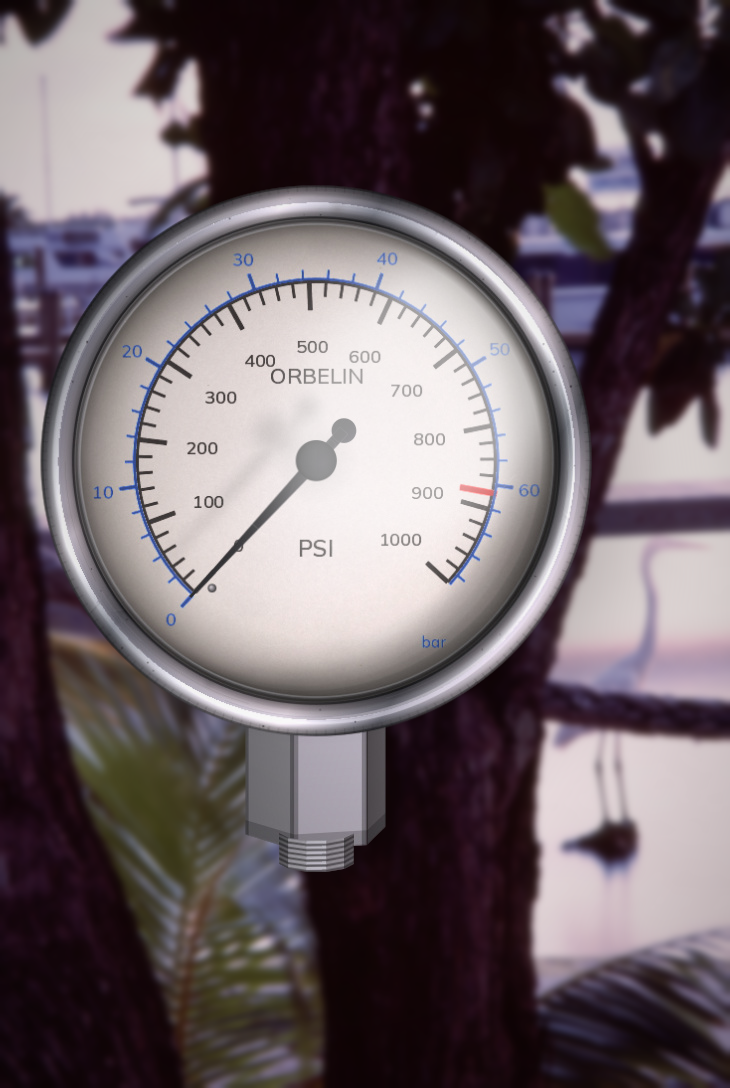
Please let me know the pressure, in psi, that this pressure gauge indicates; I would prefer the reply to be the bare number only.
0
